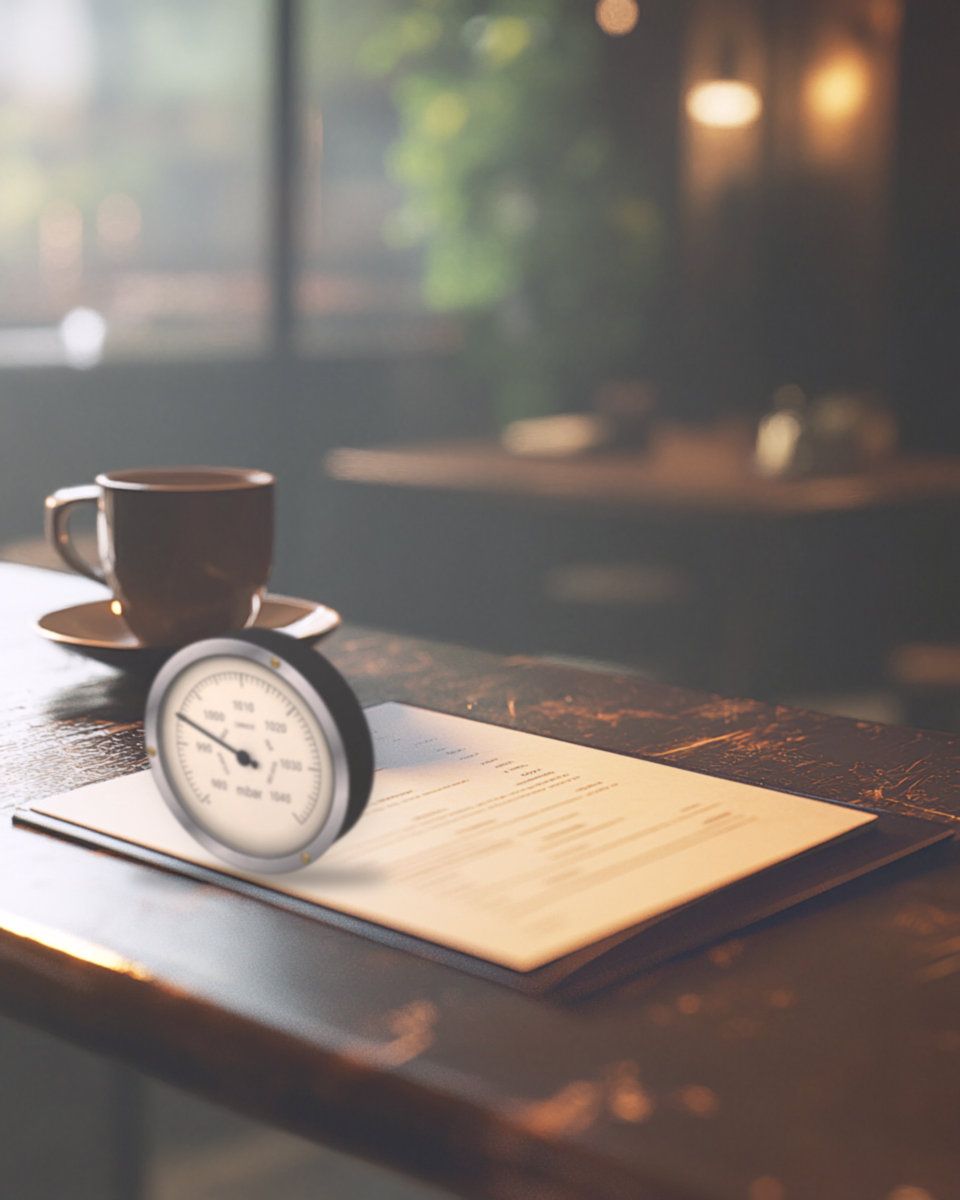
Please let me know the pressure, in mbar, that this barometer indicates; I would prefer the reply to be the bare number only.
995
